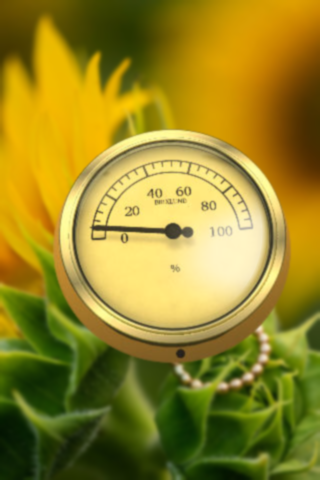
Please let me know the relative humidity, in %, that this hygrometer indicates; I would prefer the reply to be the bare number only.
4
